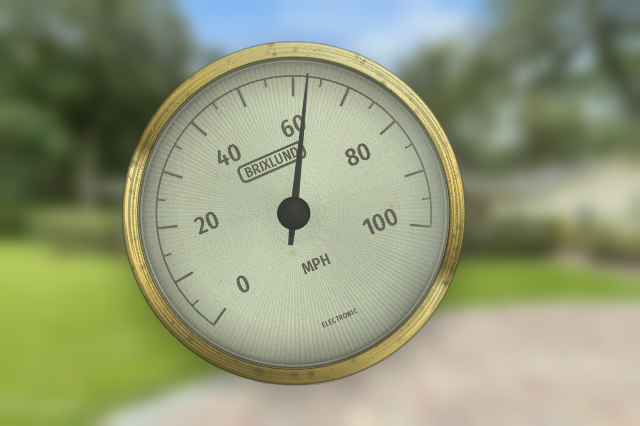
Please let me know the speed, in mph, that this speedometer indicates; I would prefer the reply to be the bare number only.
62.5
